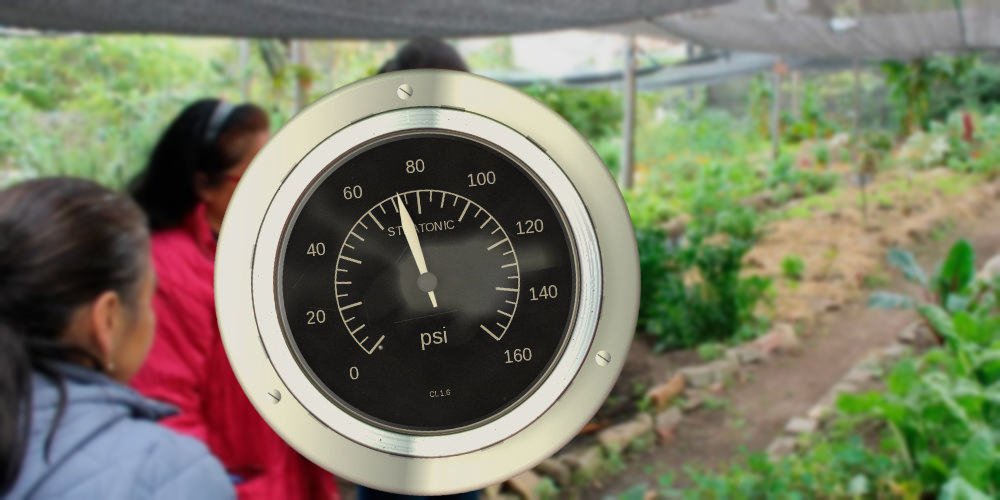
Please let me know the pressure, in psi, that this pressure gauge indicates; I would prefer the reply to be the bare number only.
72.5
